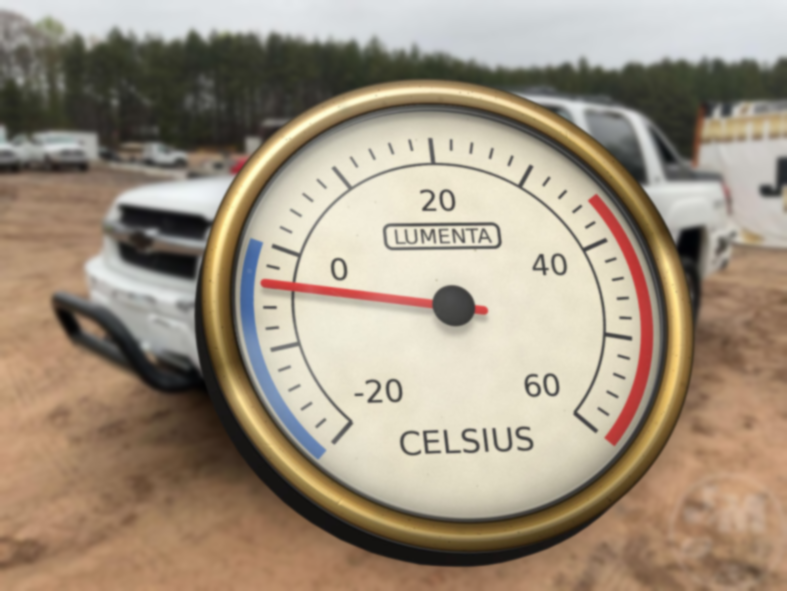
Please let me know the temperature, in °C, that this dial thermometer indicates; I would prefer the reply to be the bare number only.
-4
